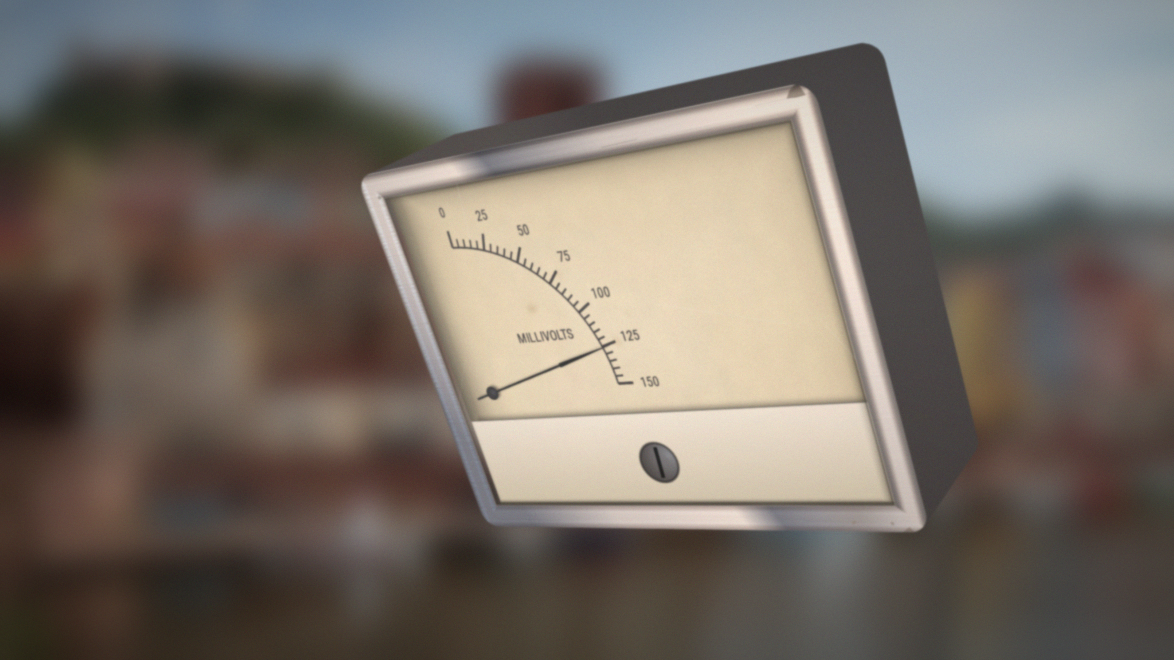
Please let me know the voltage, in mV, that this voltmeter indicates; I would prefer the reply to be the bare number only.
125
